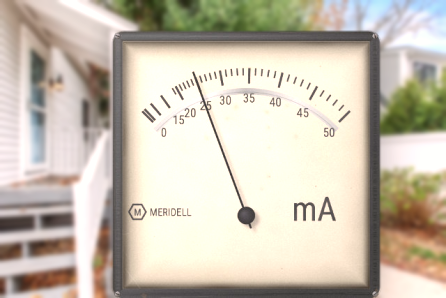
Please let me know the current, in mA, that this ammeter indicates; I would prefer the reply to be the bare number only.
25
